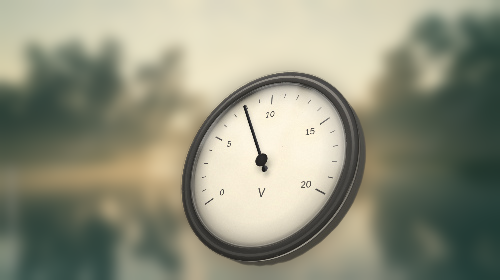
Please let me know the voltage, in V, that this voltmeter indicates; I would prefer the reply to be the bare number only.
8
